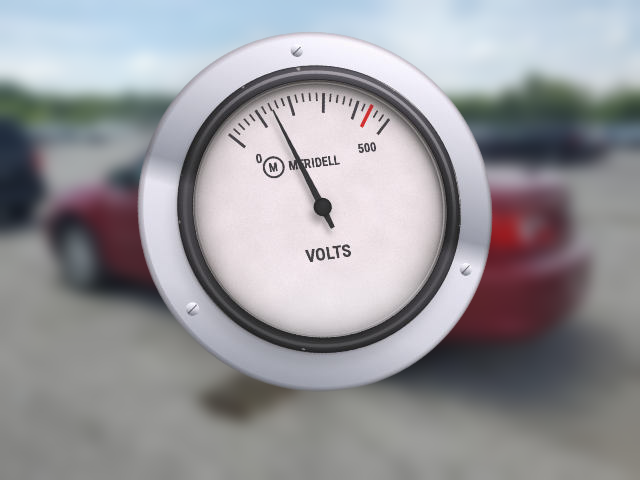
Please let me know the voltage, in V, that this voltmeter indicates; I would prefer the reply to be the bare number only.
140
